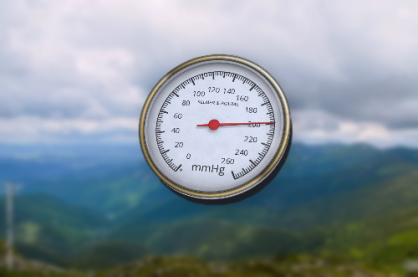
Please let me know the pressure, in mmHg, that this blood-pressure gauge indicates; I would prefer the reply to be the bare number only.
200
